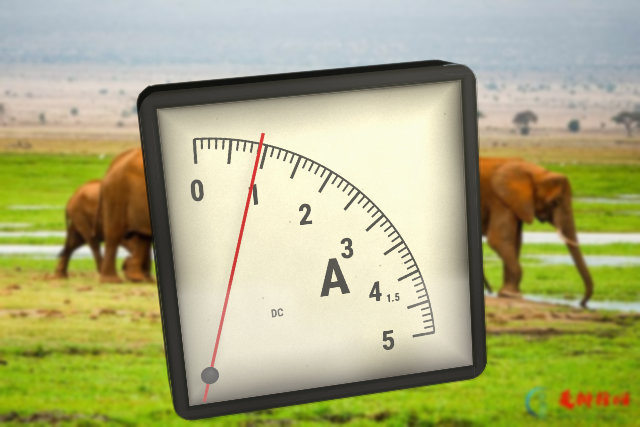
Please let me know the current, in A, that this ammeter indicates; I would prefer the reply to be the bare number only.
0.9
